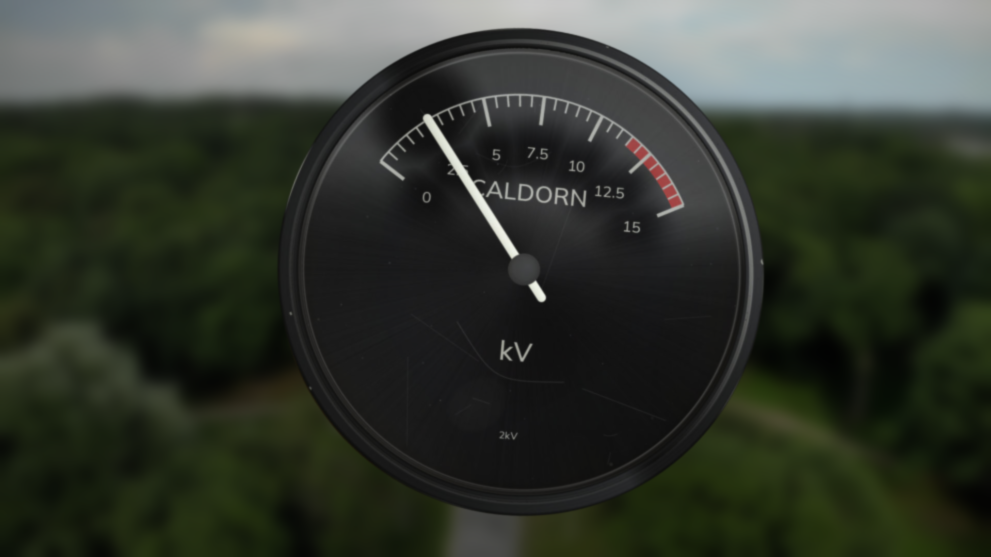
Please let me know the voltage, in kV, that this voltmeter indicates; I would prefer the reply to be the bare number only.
2.5
